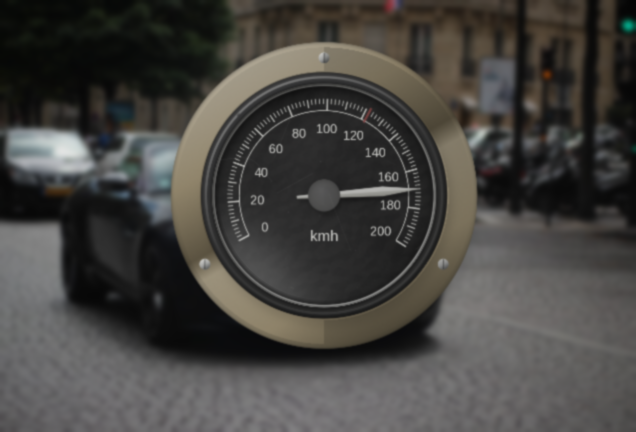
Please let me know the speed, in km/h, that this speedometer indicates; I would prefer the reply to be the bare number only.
170
